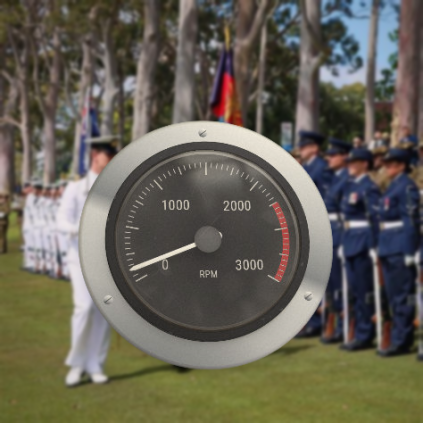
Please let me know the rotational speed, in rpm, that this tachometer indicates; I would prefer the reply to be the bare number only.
100
